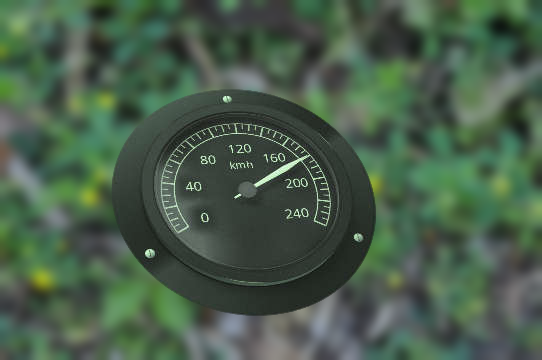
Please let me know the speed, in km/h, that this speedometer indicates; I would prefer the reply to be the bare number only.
180
